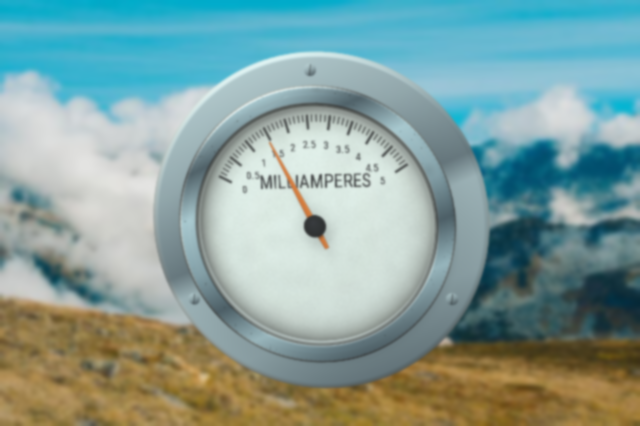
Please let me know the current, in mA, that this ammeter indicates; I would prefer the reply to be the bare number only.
1.5
